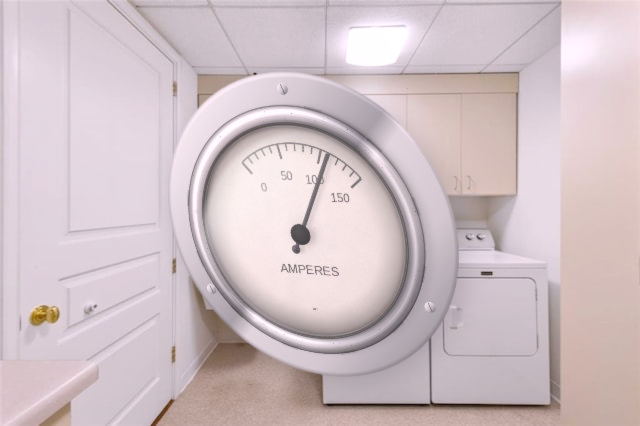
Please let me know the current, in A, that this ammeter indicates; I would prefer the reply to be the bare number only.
110
